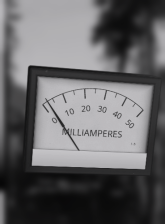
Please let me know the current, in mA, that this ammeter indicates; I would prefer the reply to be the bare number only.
2.5
